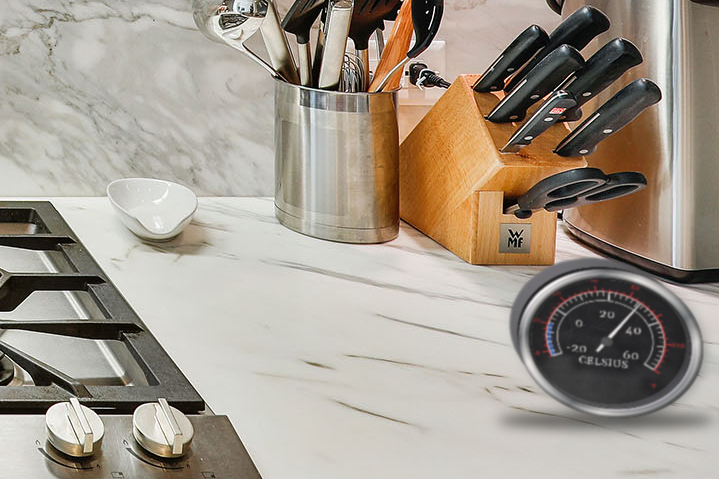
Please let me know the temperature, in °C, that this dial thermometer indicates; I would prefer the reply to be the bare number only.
30
